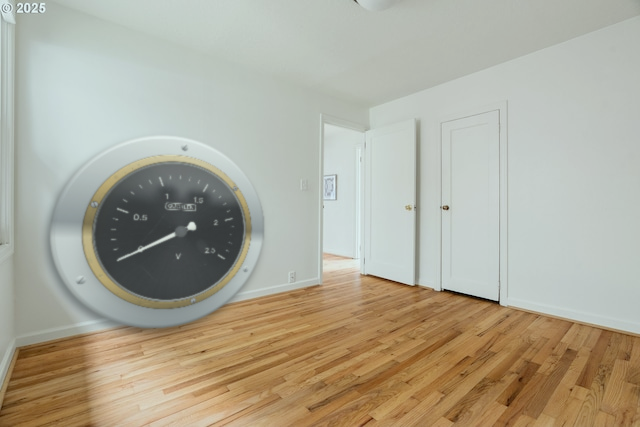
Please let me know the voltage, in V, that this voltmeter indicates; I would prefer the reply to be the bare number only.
0
